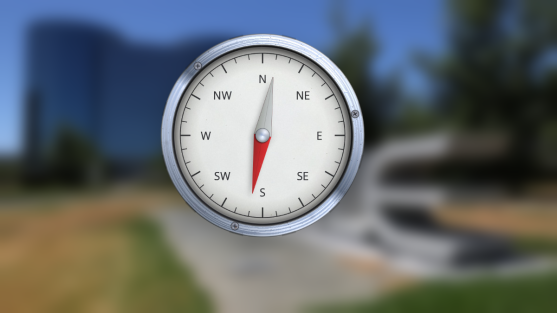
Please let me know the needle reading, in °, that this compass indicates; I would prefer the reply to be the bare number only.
190
